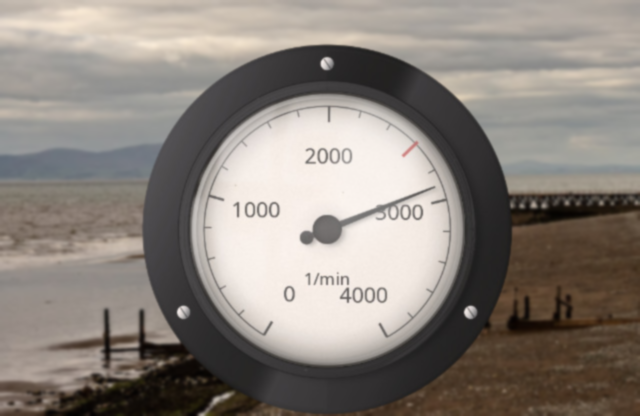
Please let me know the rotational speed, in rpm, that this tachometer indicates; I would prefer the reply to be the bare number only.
2900
